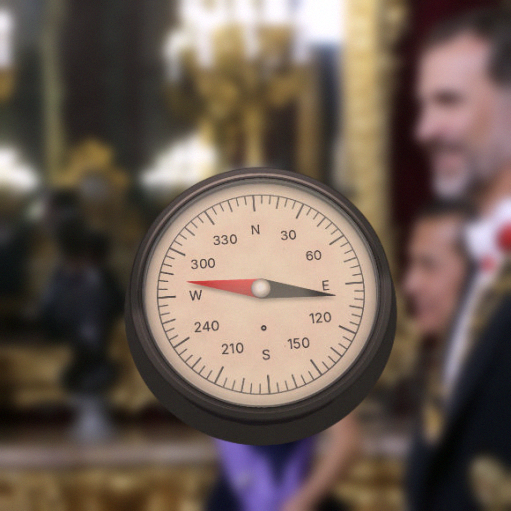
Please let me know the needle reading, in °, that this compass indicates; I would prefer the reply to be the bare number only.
280
